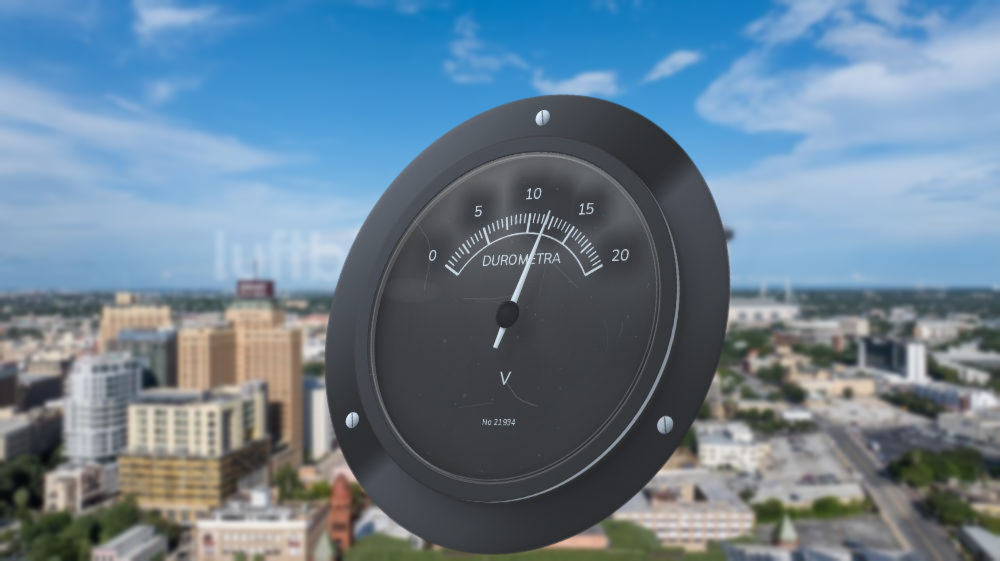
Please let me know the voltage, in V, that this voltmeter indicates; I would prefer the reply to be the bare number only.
12.5
